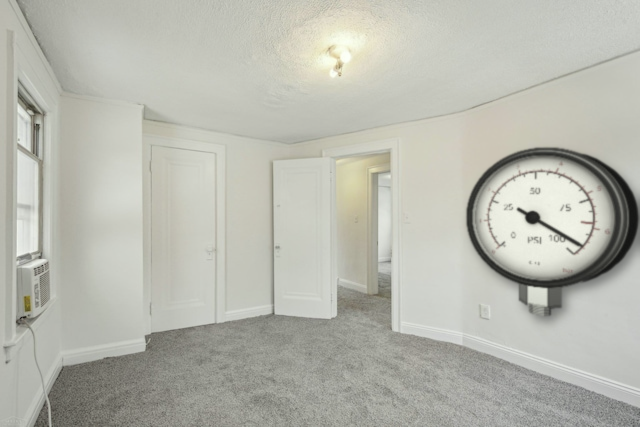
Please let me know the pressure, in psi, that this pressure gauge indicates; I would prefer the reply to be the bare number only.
95
